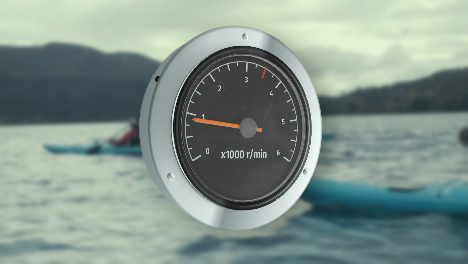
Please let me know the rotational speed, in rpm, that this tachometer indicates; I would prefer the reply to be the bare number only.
875
